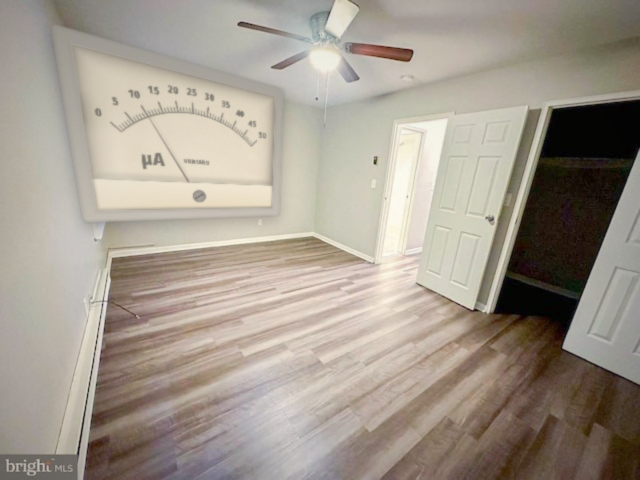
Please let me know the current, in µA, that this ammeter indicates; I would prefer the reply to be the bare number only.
10
